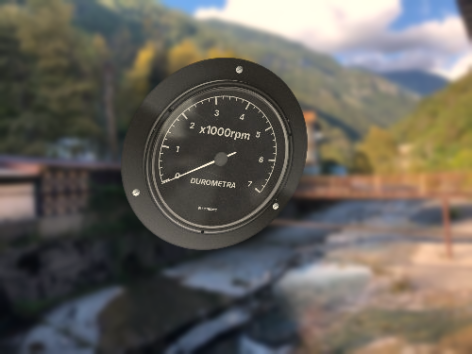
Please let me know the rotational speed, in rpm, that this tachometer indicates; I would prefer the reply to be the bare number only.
0
